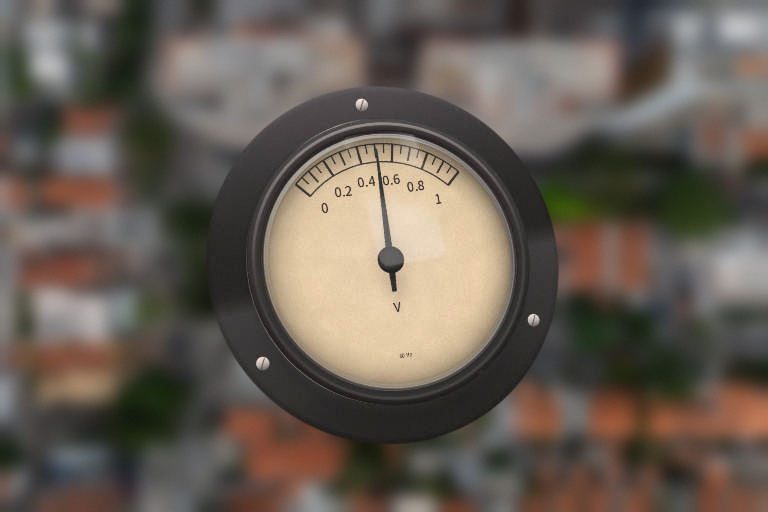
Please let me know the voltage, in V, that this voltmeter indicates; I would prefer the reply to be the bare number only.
0.5
